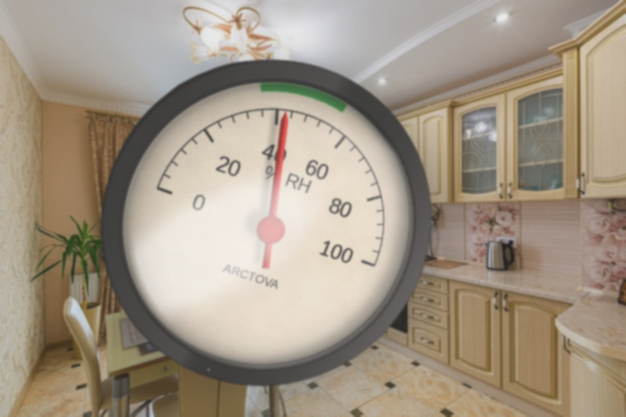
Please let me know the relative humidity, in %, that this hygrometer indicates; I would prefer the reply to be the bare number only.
42
